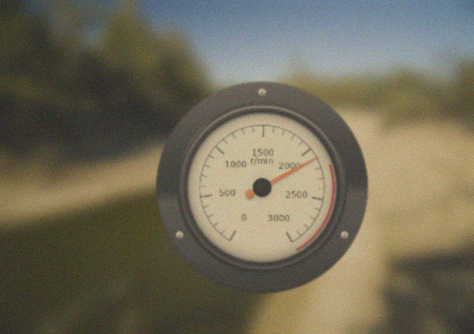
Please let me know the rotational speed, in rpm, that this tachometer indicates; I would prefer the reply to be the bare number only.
2100
